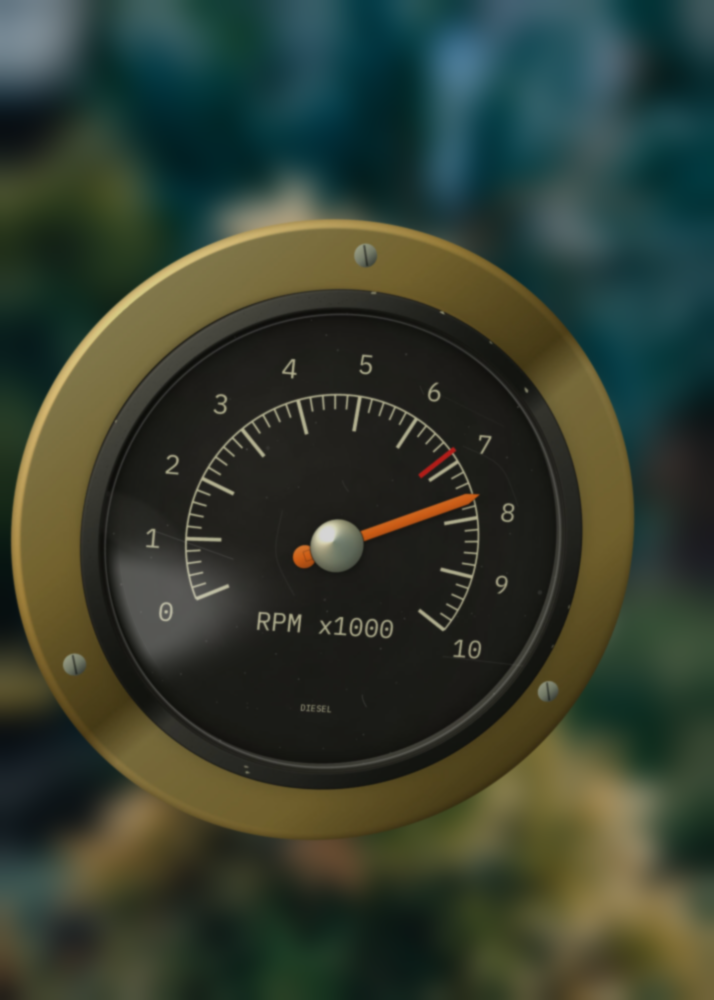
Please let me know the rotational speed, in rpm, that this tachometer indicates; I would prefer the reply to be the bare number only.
7600
